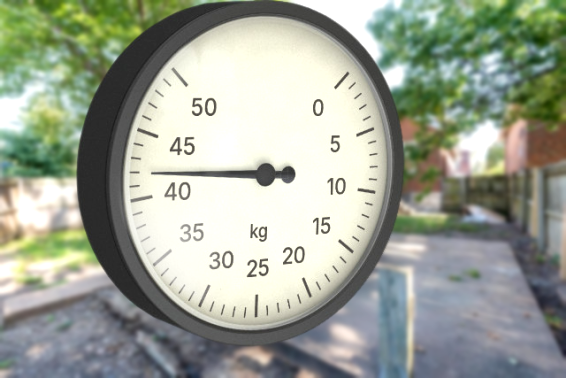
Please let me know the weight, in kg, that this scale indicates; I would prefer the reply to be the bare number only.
42
